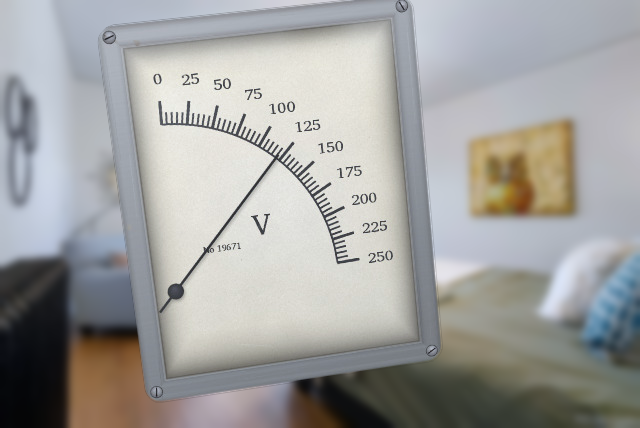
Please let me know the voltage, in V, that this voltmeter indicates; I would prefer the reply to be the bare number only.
120
